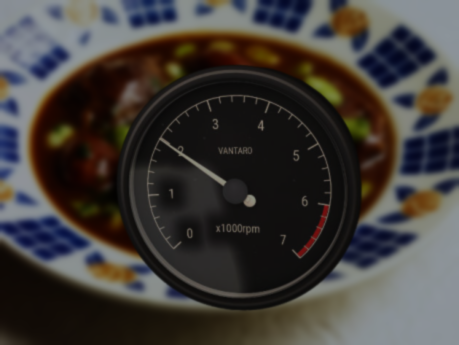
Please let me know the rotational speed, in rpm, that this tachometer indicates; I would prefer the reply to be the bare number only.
2000
